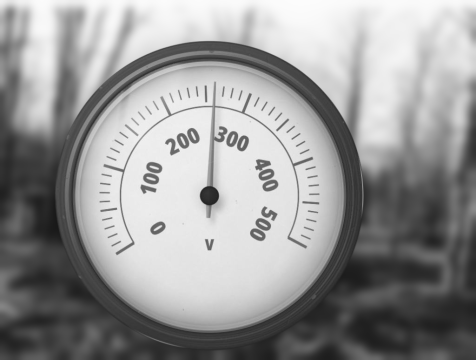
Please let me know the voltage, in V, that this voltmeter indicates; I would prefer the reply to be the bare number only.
260
